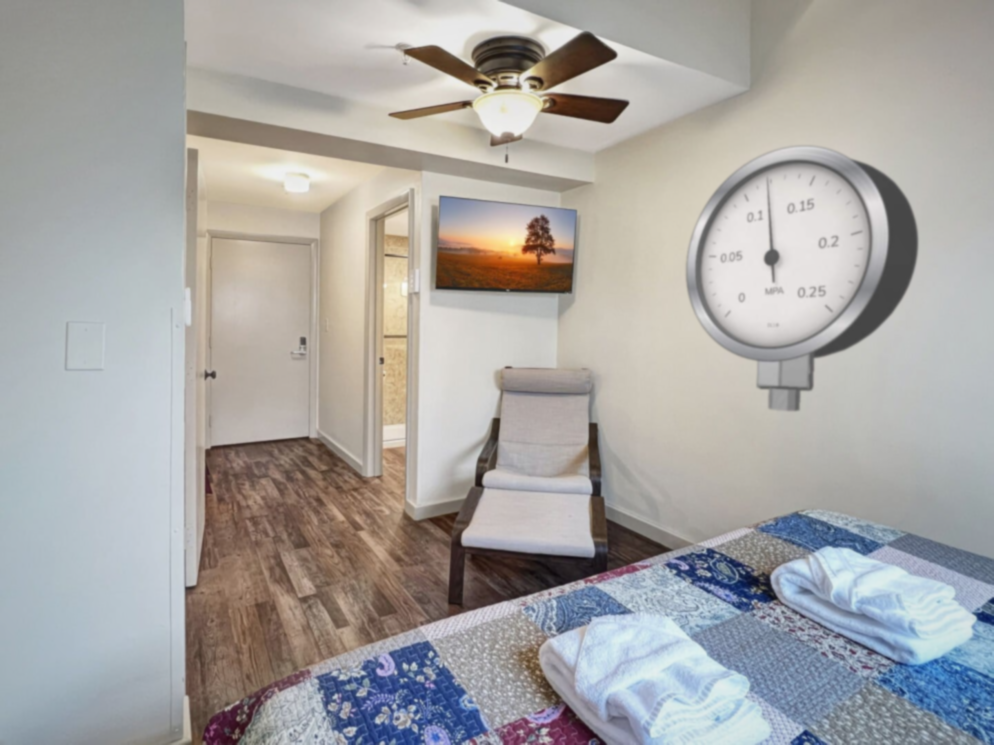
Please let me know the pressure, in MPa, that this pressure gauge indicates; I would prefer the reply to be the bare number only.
0.12
